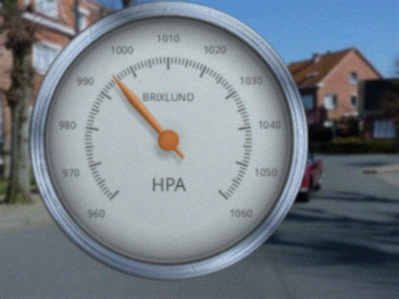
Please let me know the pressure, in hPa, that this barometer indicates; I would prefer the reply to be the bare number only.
995
